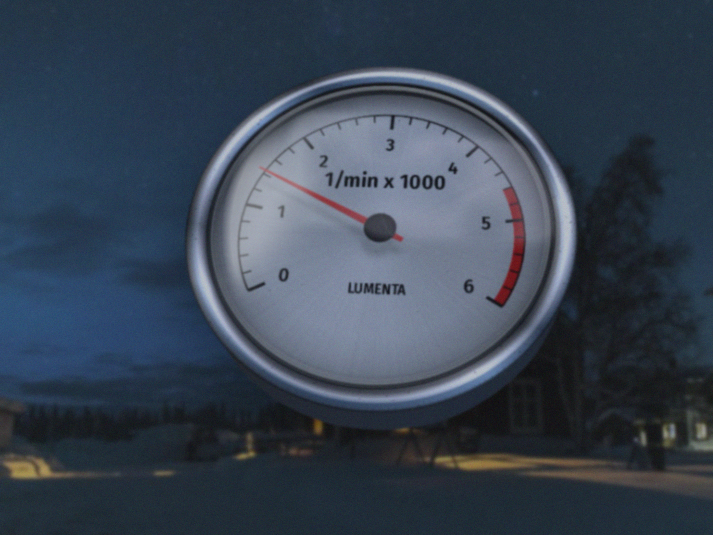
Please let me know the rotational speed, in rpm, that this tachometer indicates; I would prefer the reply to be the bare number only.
1400
